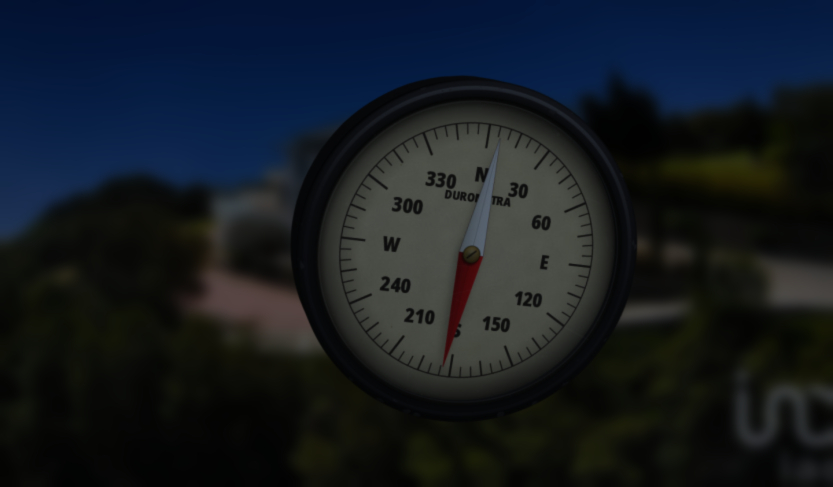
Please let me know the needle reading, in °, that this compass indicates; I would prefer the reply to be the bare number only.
185
